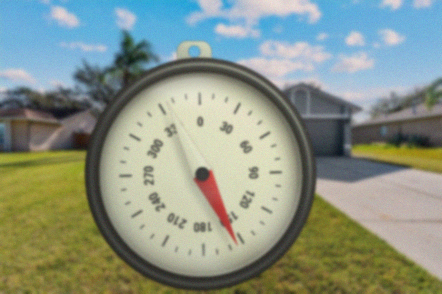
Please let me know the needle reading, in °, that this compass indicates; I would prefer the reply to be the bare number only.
155
